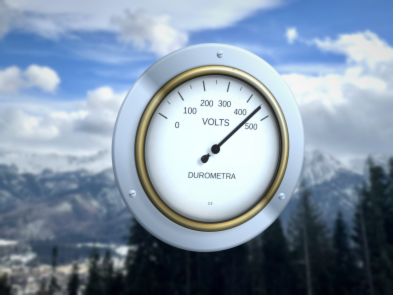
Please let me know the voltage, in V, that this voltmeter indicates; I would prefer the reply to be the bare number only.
450
